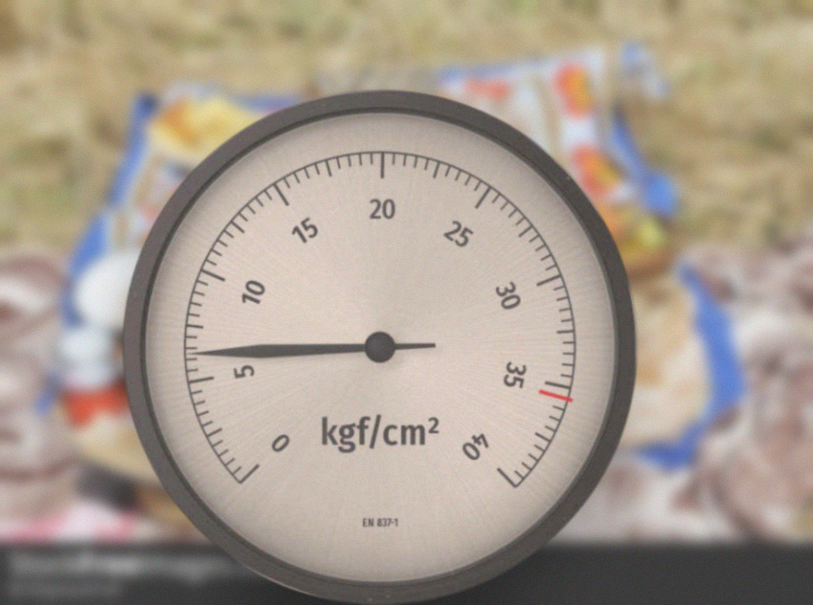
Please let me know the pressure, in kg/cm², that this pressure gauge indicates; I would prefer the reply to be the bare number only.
6.25
